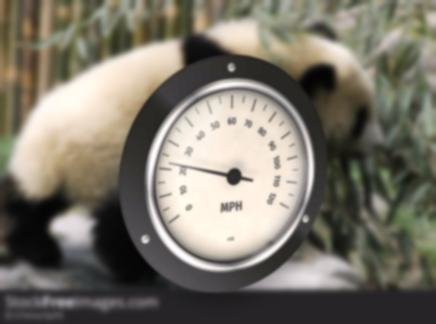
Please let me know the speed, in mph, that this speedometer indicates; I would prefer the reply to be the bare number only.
22.5
